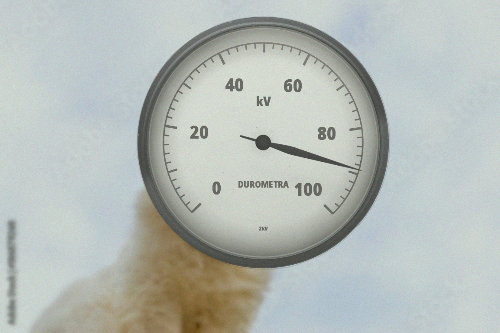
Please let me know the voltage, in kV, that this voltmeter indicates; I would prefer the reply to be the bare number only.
89
